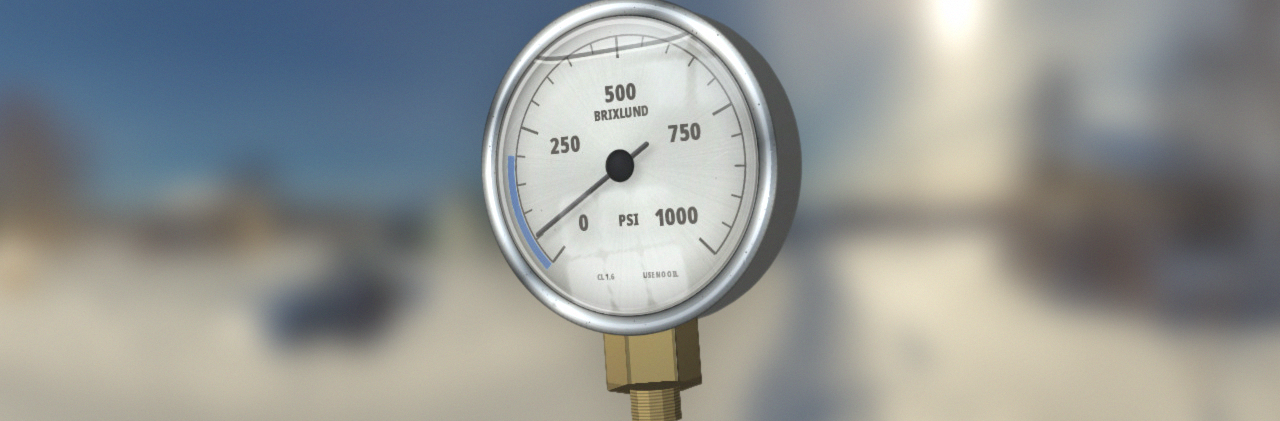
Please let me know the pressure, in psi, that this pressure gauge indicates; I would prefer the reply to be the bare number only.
50
